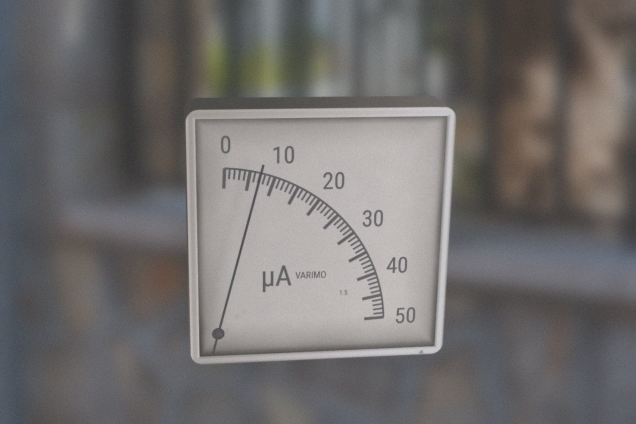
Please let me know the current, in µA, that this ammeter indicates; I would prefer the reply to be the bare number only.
7
